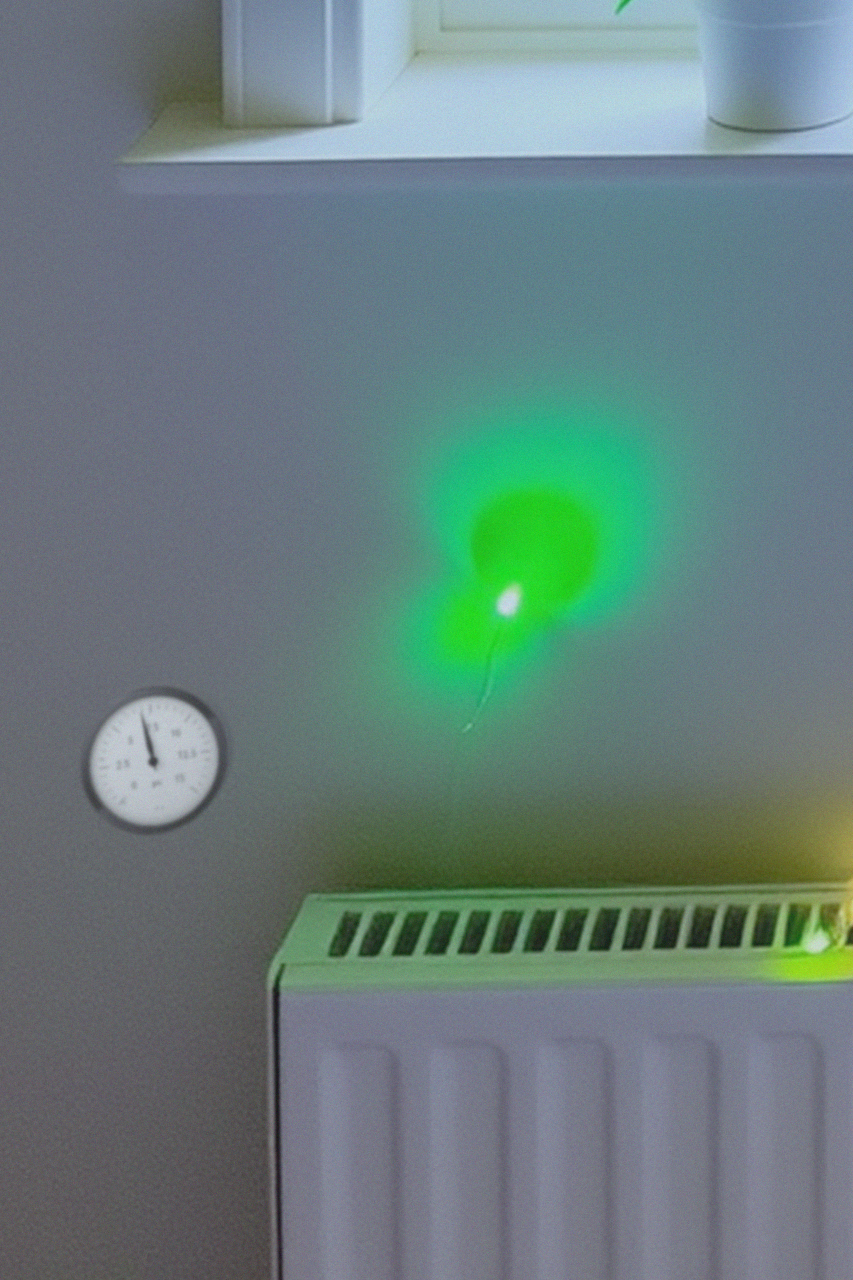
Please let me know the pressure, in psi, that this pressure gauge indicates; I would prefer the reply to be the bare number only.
7
